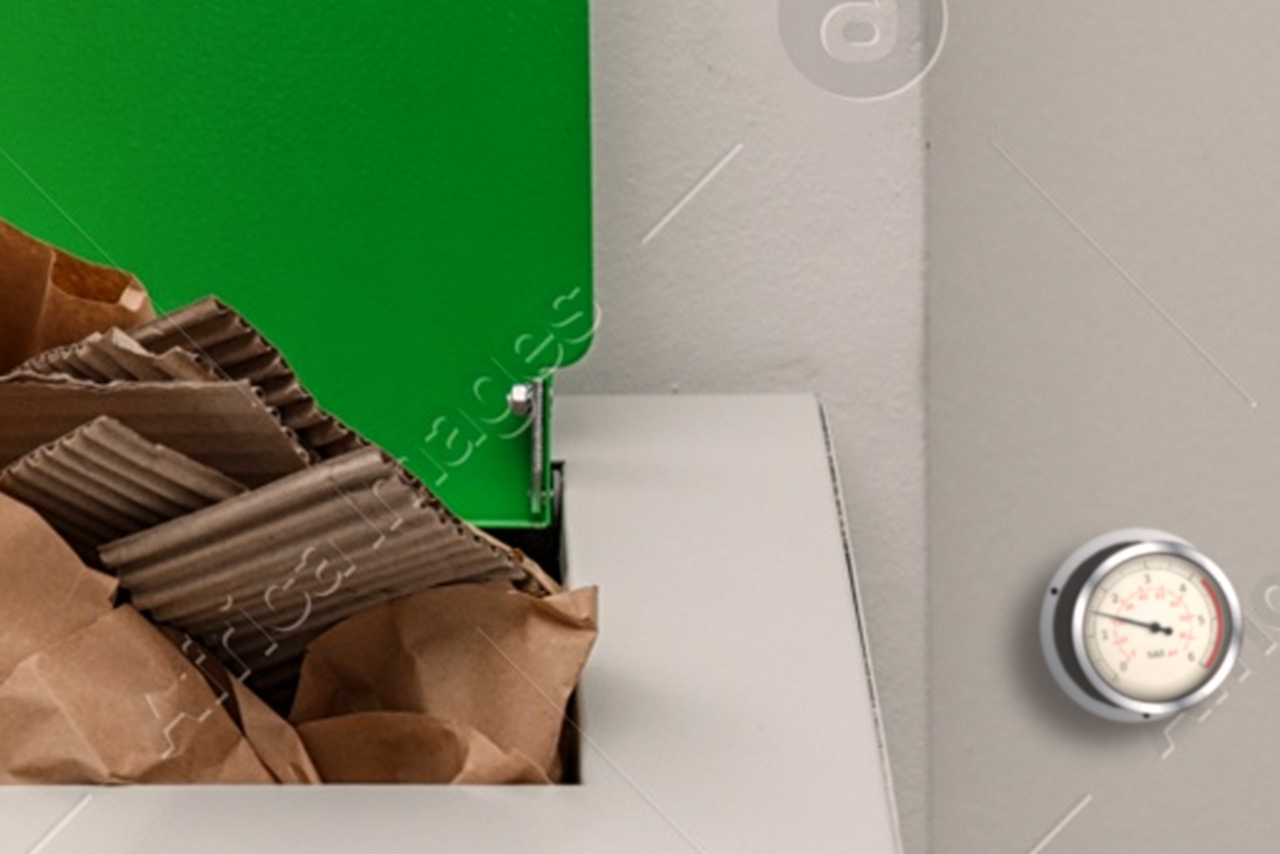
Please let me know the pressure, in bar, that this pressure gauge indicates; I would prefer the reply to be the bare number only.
1.5
